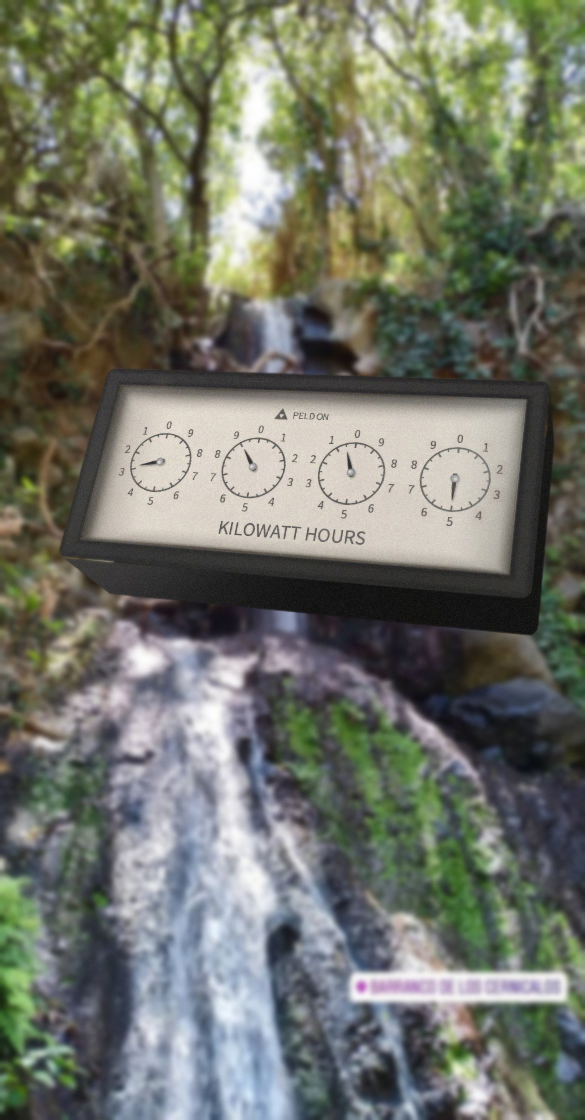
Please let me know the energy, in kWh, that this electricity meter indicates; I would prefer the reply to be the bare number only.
2905
